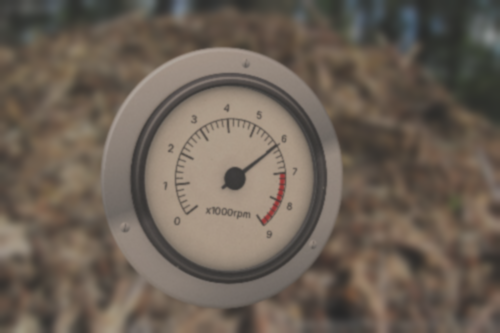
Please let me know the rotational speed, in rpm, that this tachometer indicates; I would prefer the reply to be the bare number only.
6000
